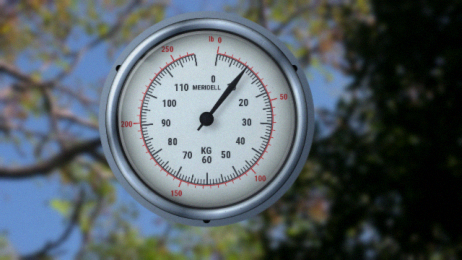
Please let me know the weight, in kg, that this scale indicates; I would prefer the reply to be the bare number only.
10
